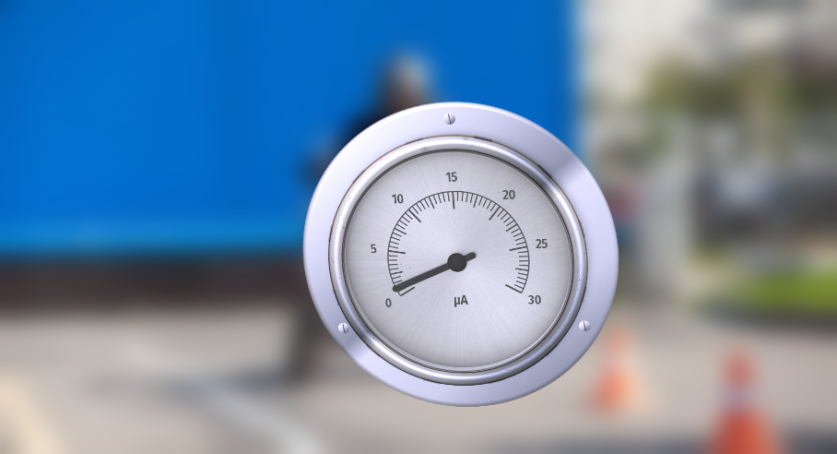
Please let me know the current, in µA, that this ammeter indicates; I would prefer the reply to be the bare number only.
1
